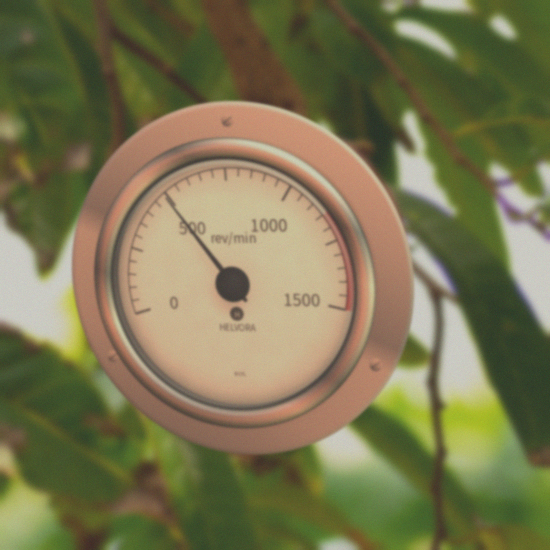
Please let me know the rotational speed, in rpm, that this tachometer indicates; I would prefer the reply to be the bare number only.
500
